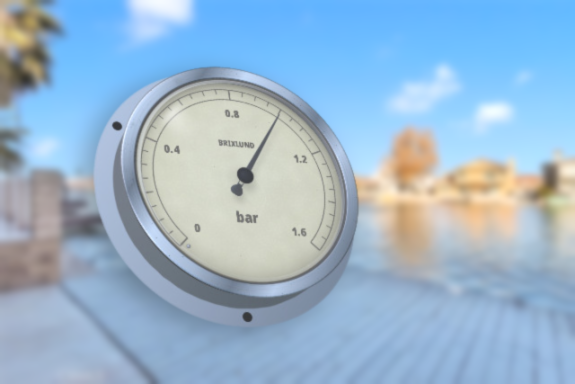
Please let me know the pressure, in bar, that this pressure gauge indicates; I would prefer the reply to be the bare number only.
1
